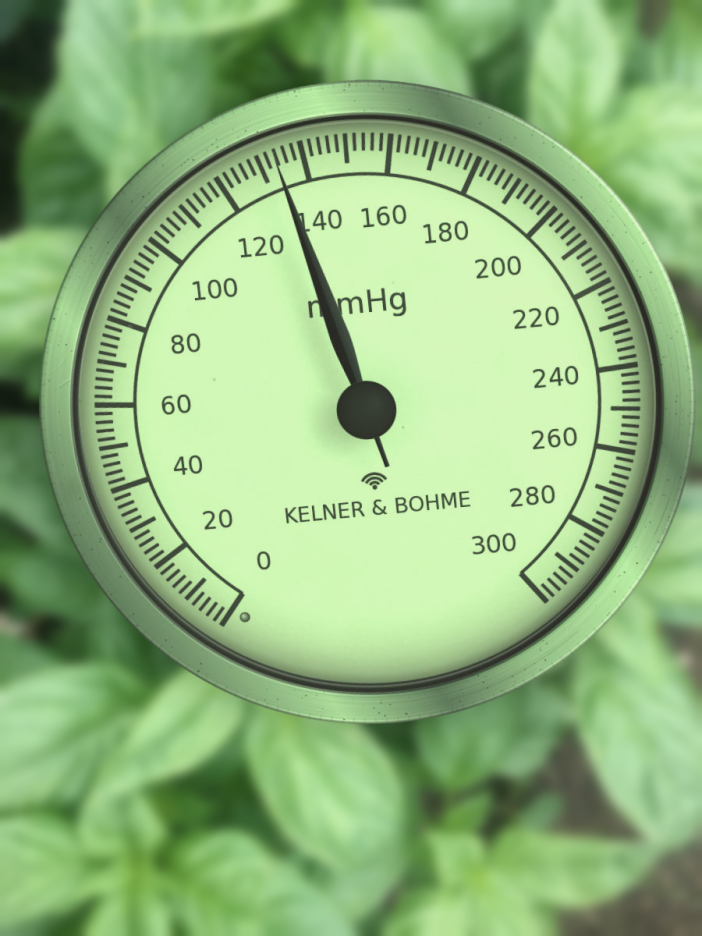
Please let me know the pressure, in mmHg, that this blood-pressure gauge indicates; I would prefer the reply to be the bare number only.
134
